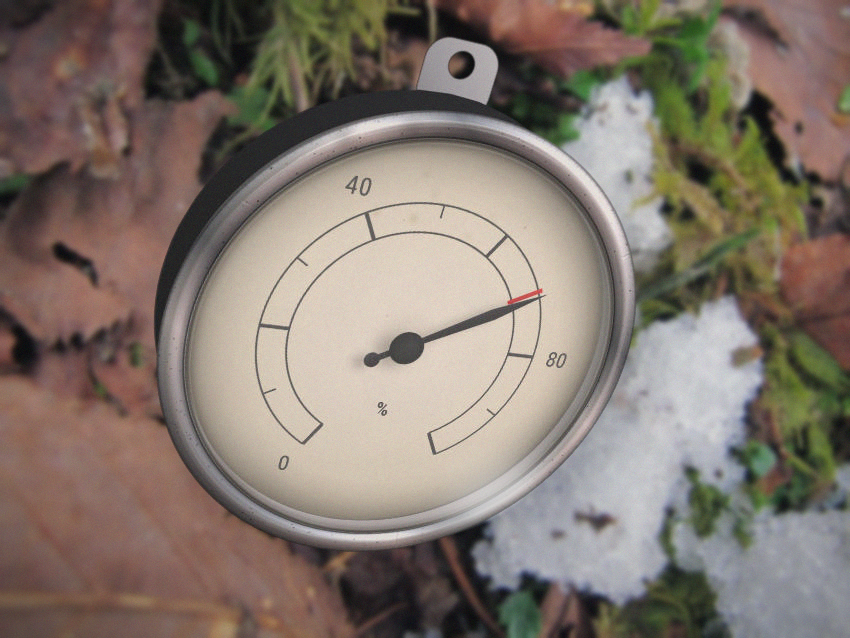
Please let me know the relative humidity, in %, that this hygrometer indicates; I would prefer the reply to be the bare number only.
70
